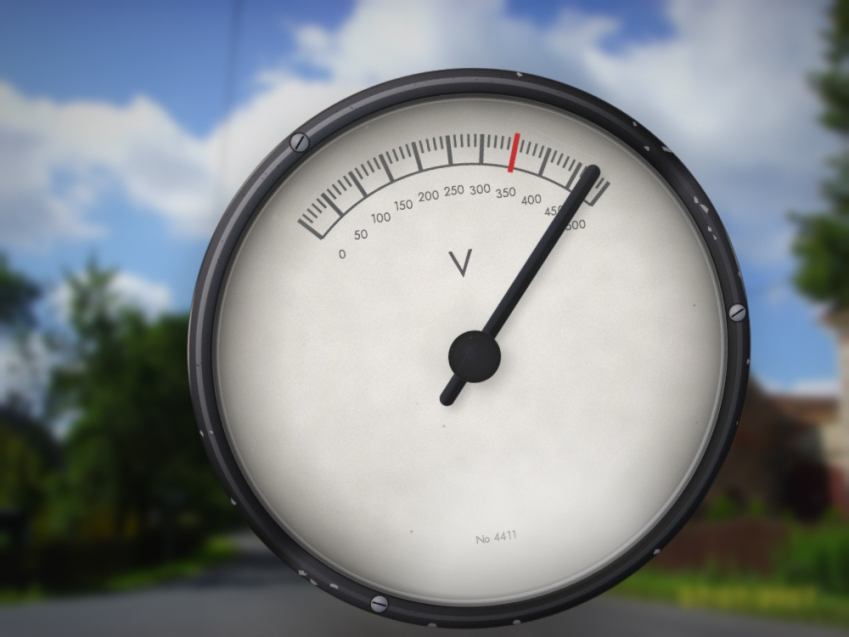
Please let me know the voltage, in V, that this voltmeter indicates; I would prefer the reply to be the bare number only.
470
